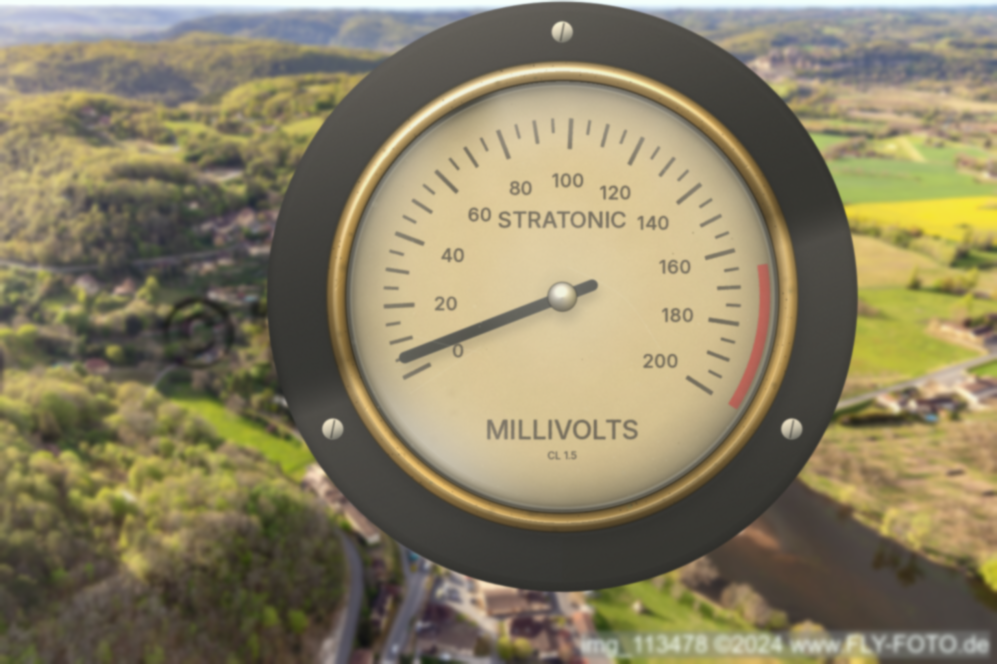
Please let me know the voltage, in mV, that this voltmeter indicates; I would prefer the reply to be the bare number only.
5
